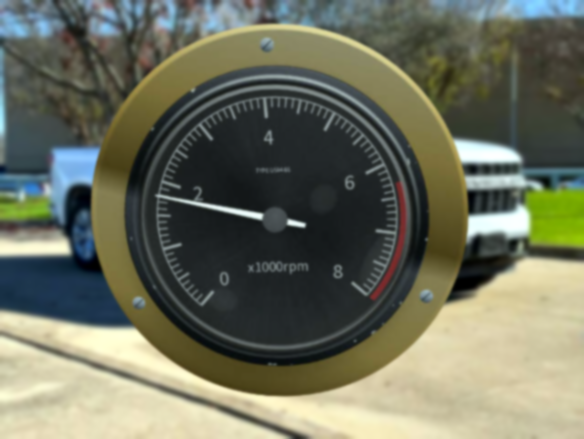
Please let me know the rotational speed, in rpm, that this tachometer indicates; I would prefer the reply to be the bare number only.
1800
